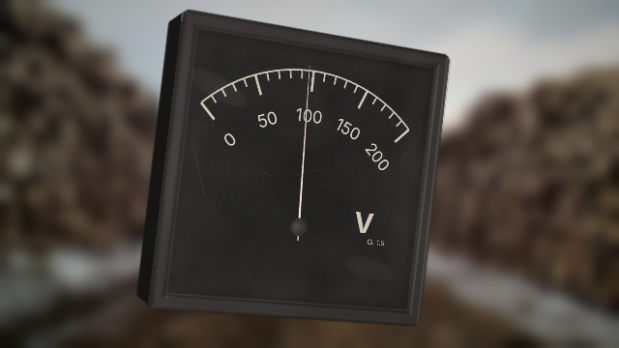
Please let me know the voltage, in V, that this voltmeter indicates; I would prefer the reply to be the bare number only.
95
